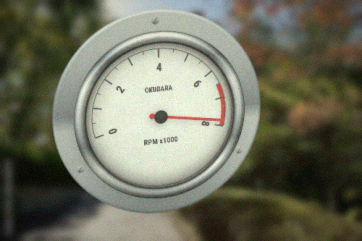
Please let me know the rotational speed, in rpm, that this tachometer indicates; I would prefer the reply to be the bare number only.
7750
